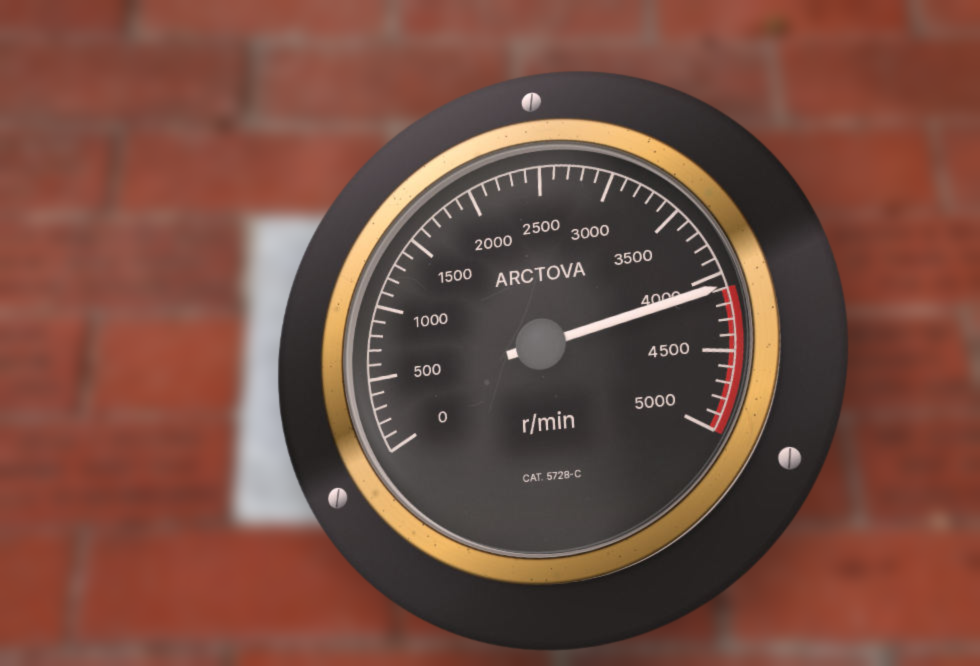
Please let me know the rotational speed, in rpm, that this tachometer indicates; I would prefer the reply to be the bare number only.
4100
